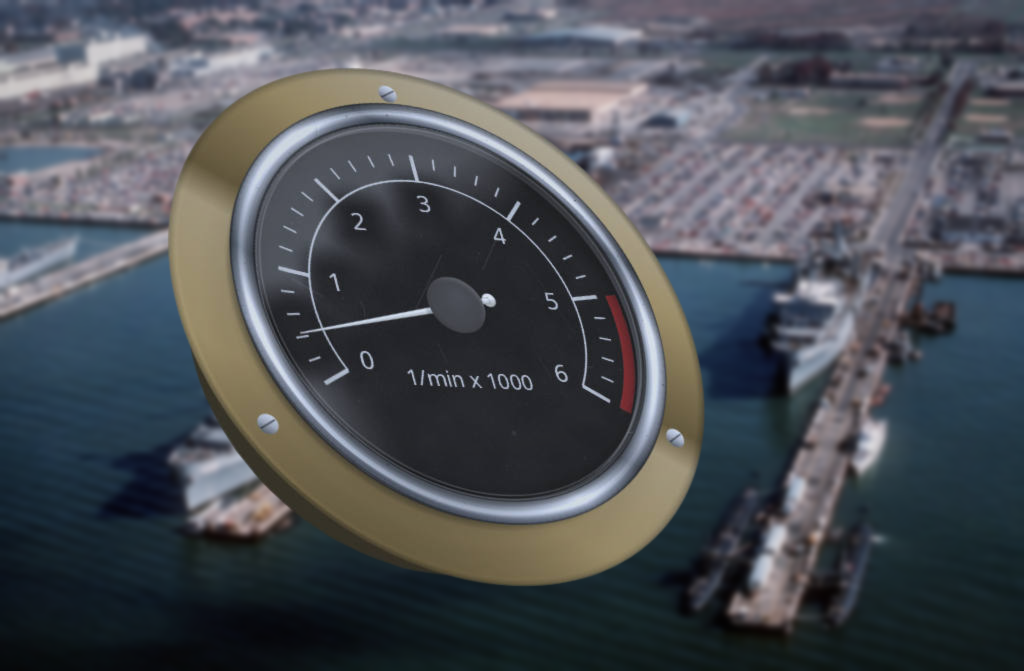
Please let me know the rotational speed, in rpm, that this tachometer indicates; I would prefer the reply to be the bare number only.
400
